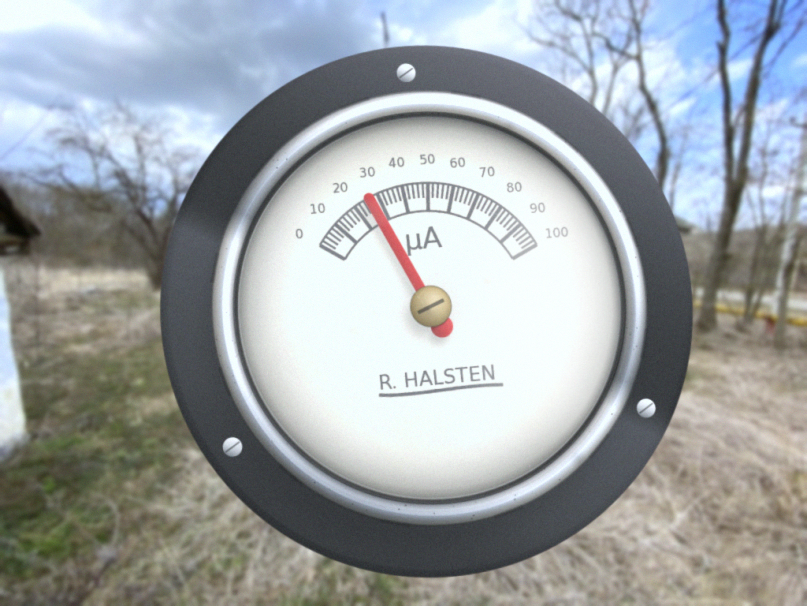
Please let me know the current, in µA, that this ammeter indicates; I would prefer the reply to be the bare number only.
26
